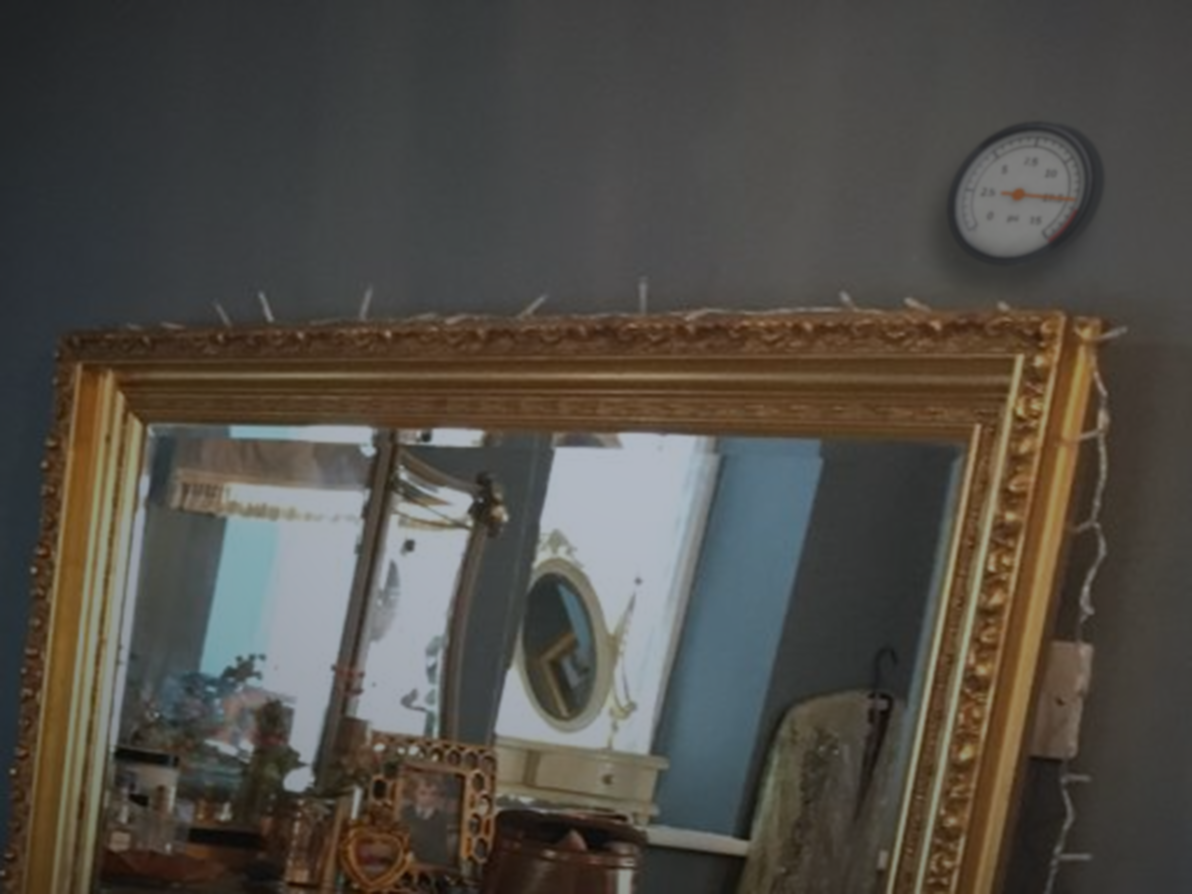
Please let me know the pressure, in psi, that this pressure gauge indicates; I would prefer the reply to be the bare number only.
12.5
